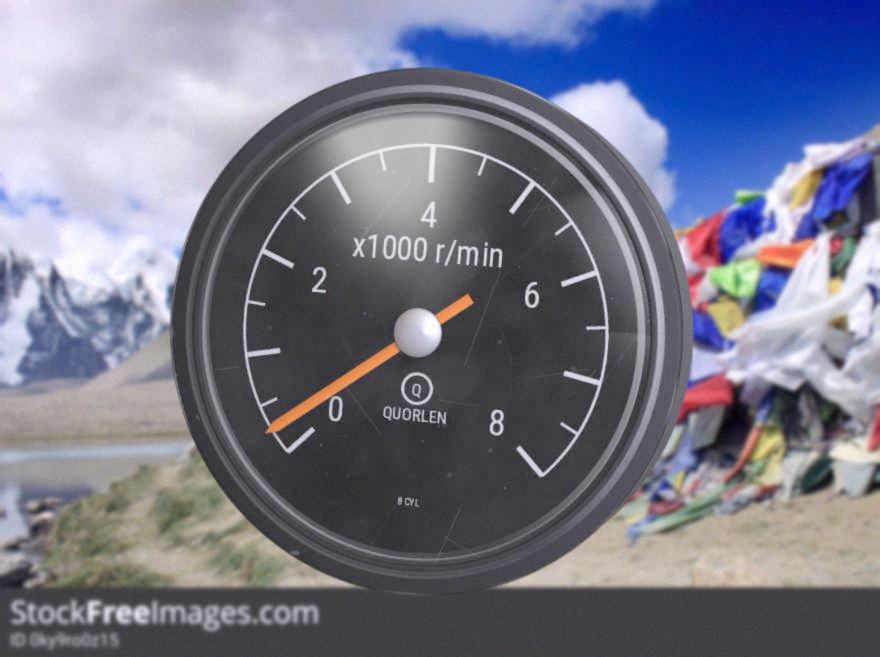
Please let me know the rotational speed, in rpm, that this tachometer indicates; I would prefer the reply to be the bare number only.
250
